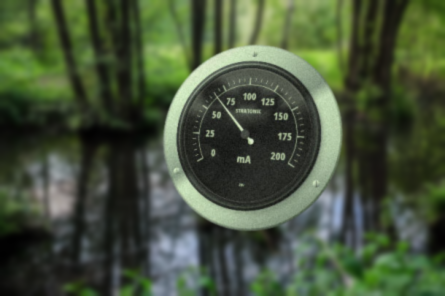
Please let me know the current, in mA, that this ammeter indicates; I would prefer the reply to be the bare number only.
65
